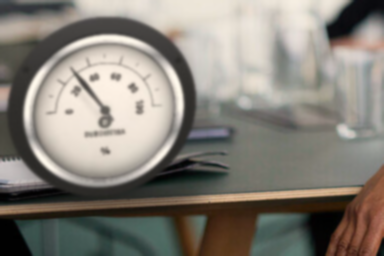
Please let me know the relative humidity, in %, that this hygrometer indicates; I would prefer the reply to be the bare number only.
30
